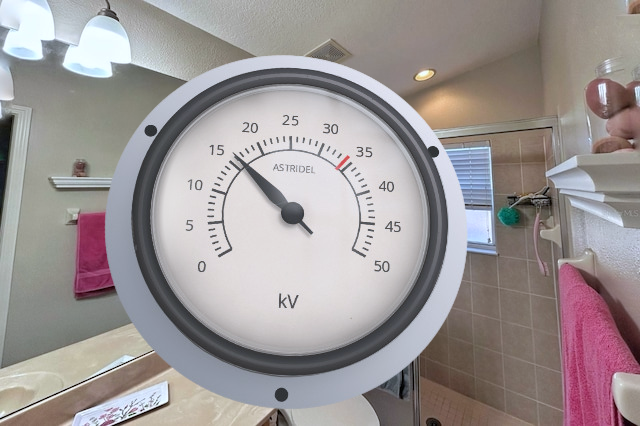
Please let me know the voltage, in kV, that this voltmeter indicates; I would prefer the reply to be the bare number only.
16
